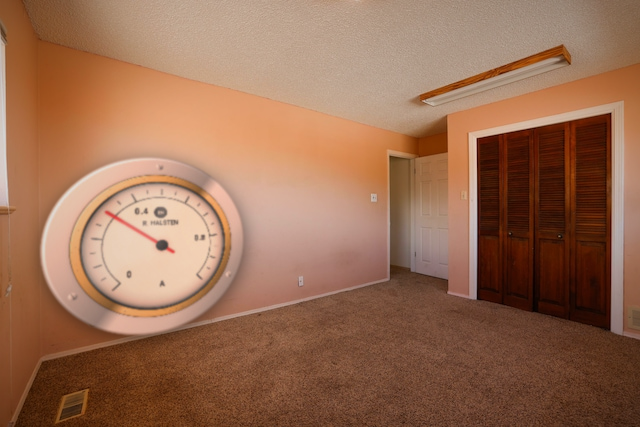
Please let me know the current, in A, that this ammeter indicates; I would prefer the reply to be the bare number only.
0.3
